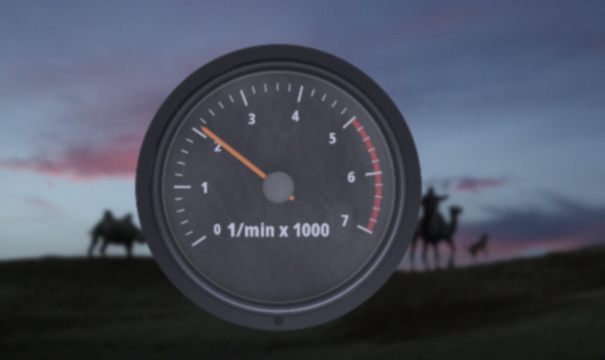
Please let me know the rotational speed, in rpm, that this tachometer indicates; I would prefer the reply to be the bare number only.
2100
